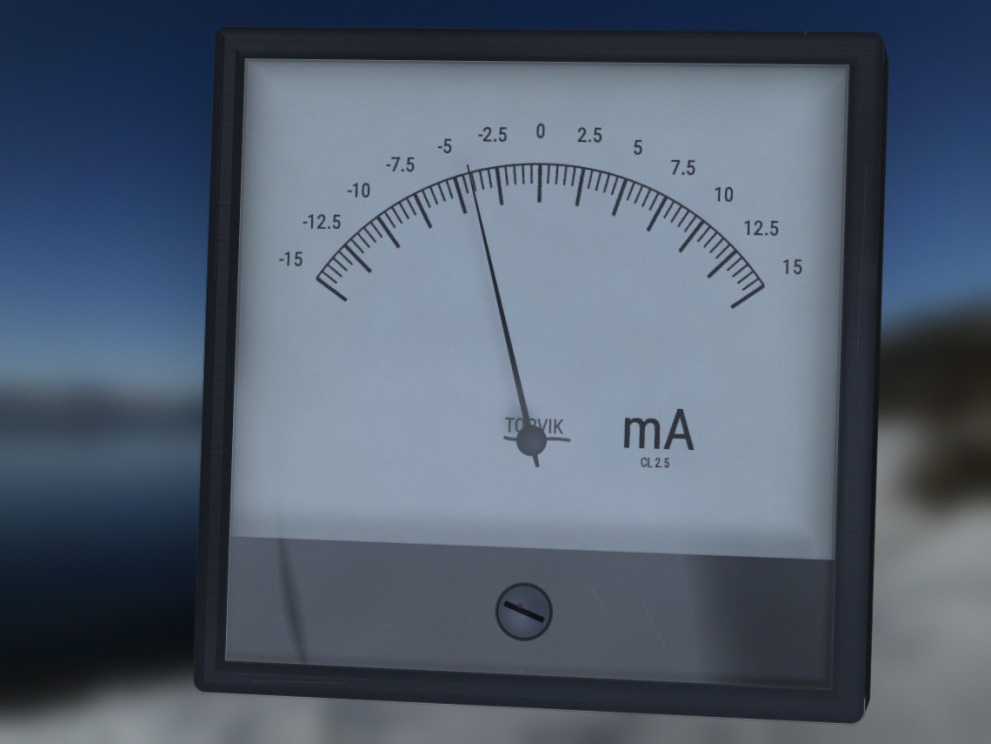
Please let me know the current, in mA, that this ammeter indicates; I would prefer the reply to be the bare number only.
-4
